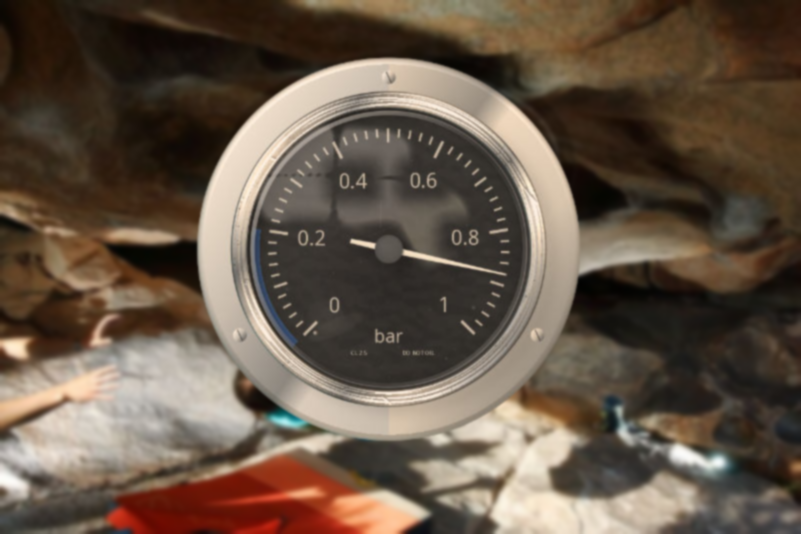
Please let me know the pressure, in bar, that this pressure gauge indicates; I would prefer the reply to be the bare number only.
0.88
